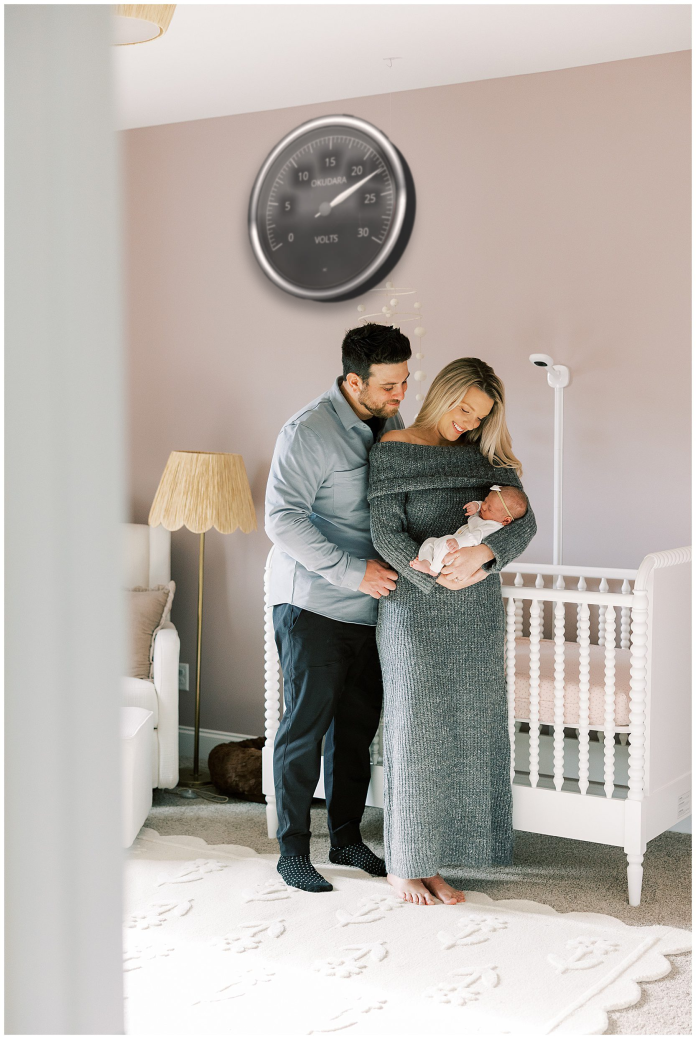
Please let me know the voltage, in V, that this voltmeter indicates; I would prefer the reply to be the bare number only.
22.5
